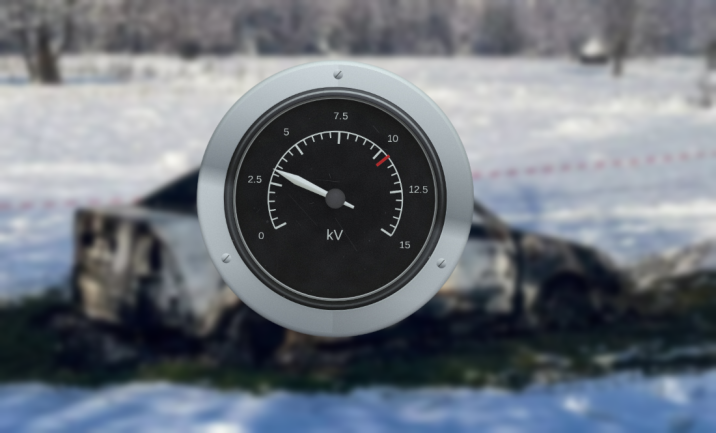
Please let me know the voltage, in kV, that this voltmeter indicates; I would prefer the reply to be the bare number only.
3.25
